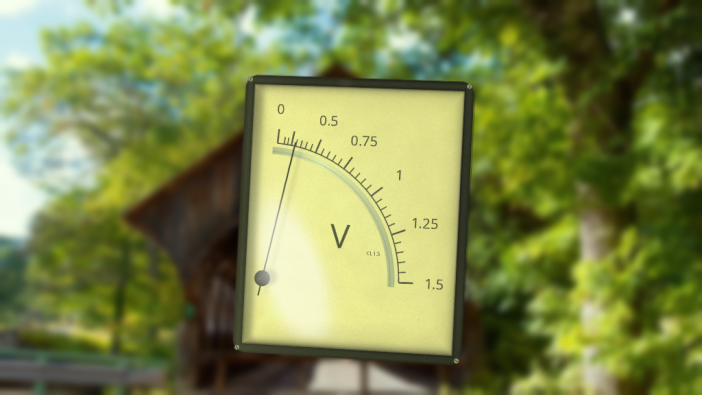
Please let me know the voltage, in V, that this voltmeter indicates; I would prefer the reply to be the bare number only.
0.3
